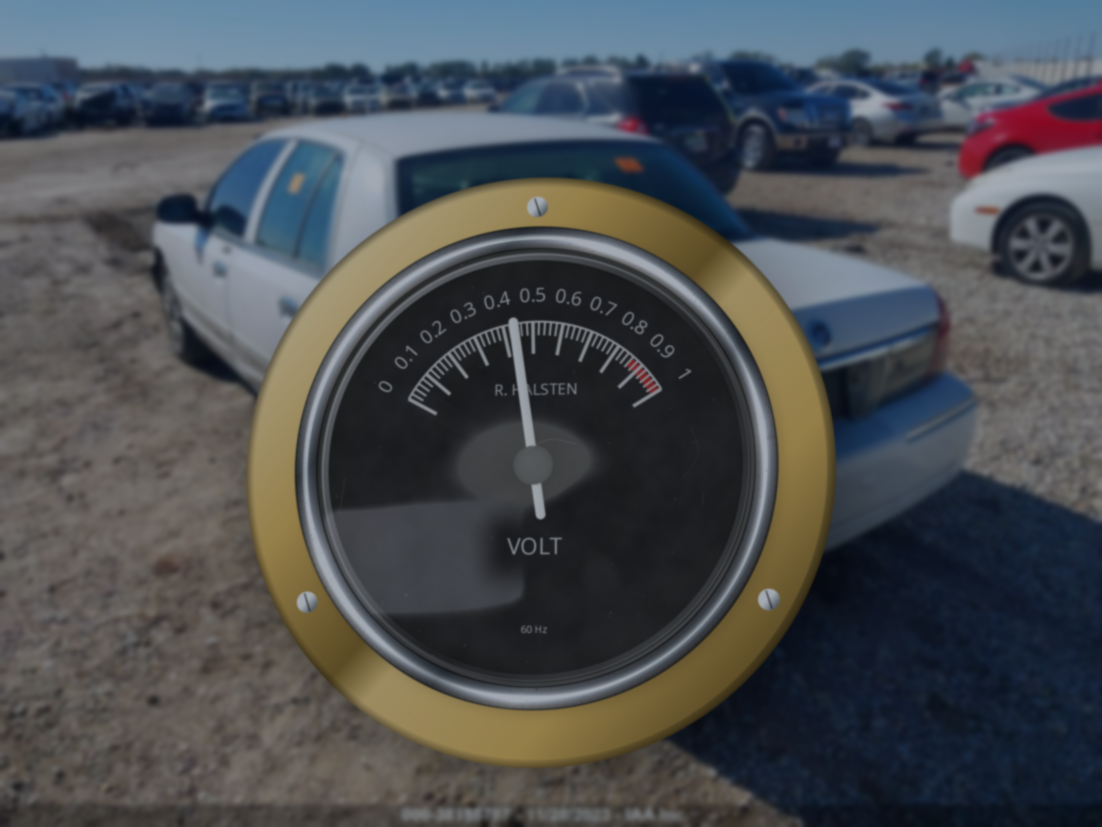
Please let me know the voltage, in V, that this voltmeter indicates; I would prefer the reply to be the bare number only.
0.44
